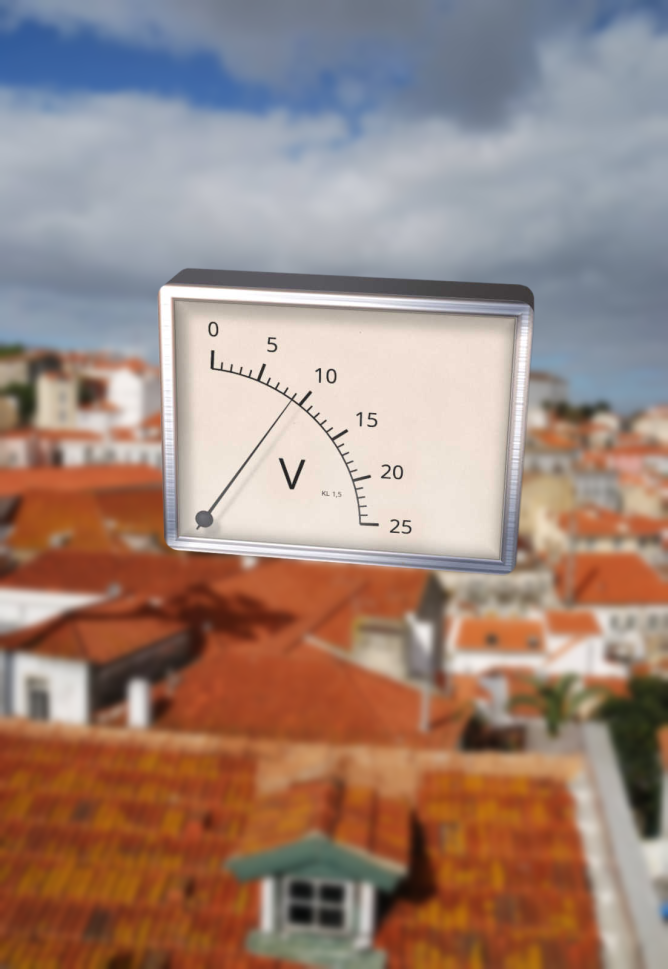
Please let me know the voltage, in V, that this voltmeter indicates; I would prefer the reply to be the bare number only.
9
